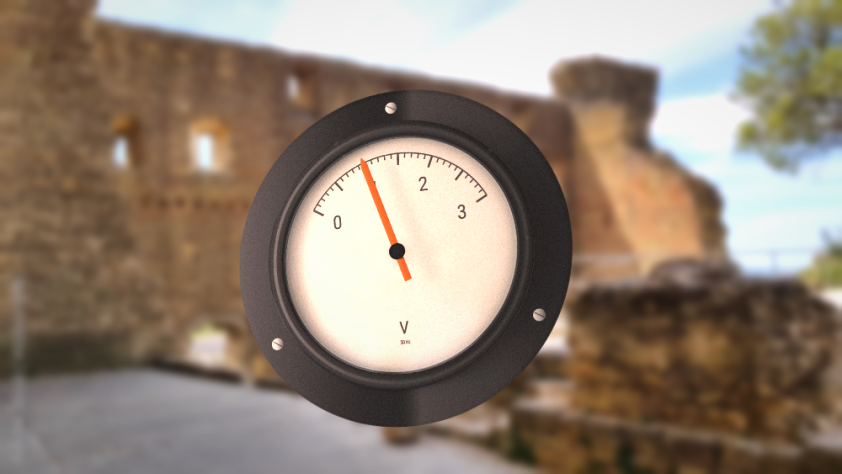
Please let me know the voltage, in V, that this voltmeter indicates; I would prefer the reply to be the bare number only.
1
